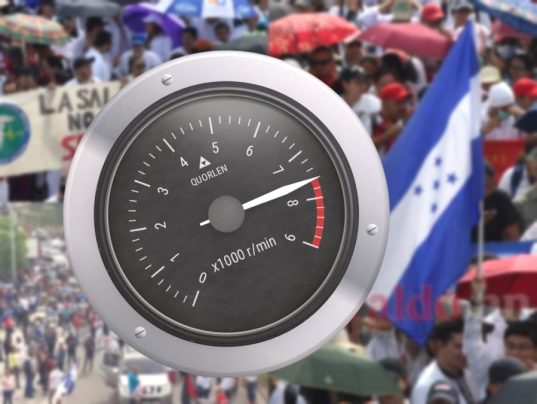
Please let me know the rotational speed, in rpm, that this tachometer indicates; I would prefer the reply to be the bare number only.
7600
